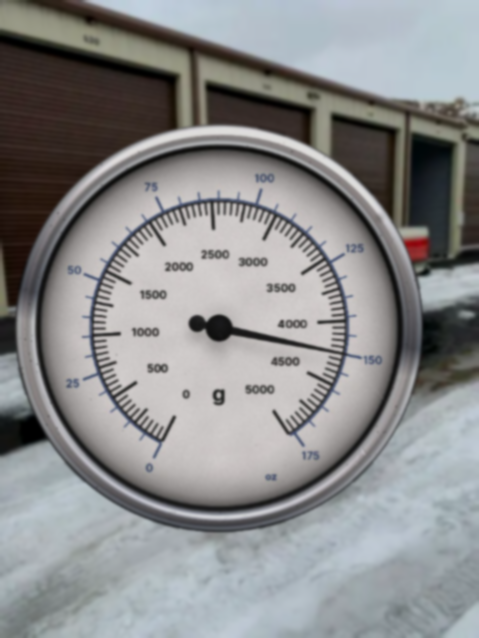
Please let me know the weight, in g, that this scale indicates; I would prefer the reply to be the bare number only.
4250
